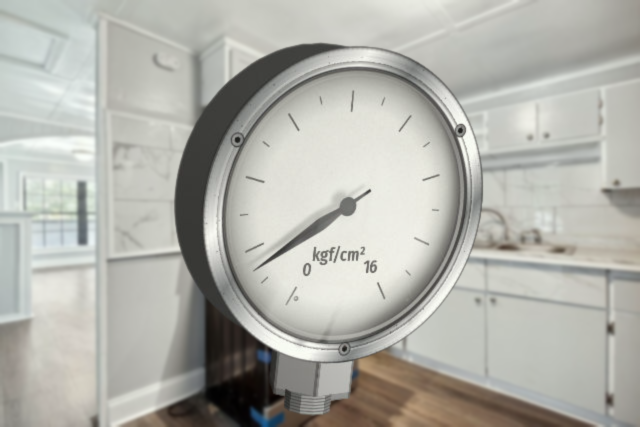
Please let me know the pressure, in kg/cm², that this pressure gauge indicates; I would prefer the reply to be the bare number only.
1.5
